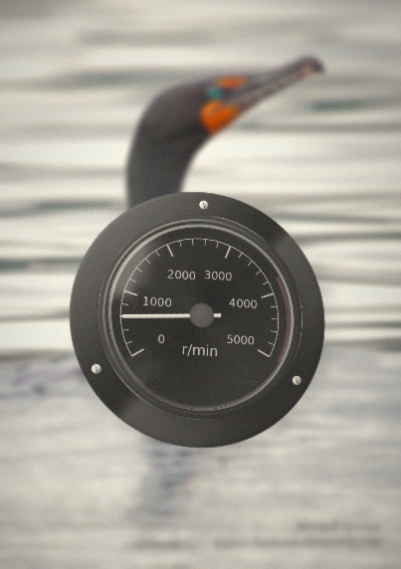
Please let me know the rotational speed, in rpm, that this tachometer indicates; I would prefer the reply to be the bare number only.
600
